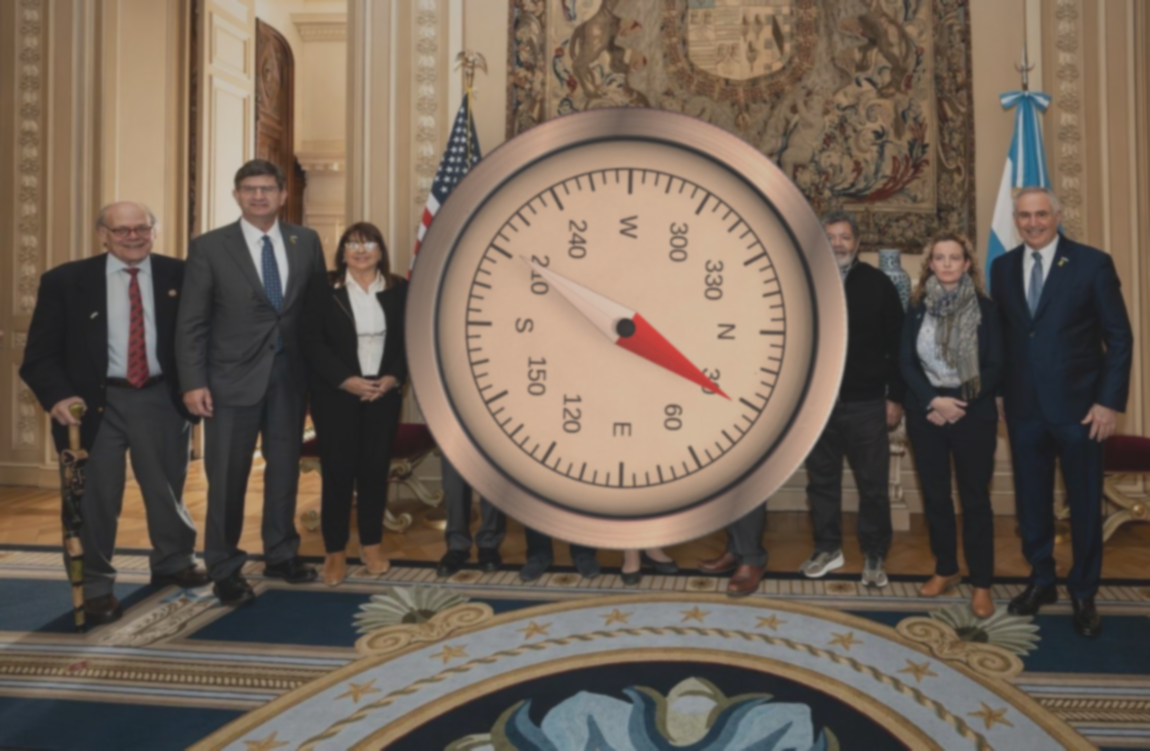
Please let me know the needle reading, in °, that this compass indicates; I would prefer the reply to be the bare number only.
32.5
